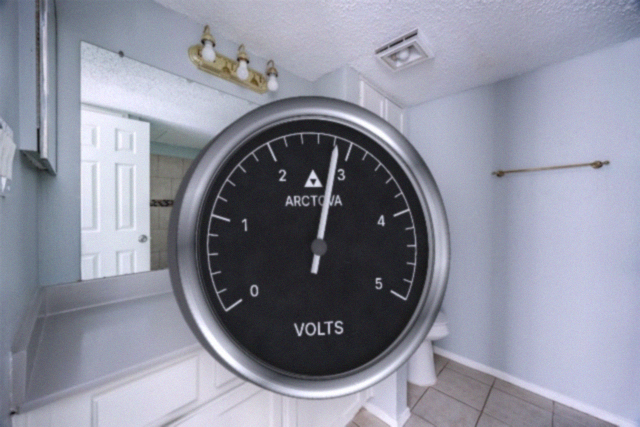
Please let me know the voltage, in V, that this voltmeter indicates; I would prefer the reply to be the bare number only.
2.8
